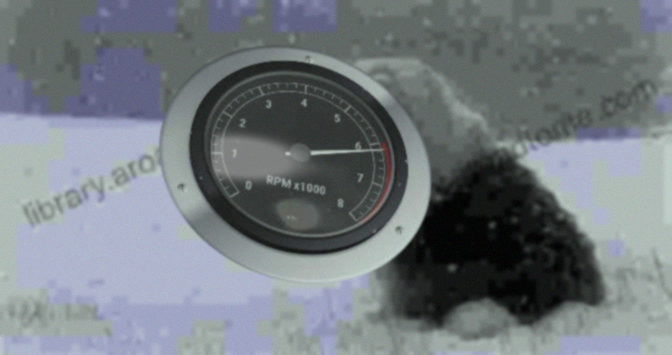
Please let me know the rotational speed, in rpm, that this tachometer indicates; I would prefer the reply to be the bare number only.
6200
